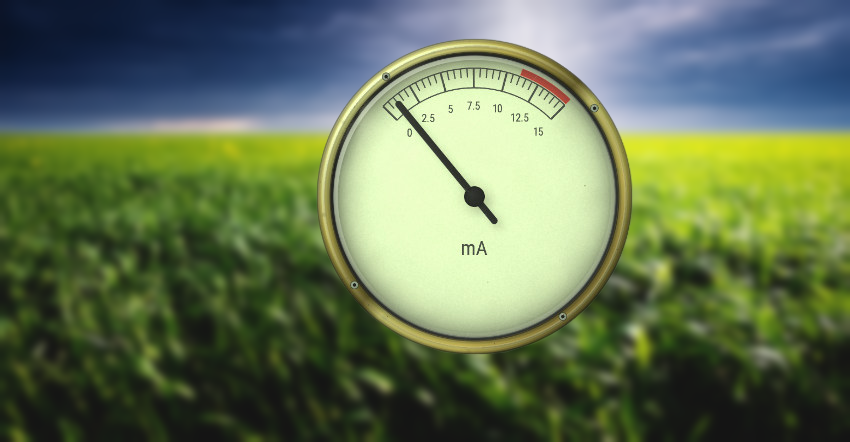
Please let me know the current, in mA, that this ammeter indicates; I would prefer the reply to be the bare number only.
1
